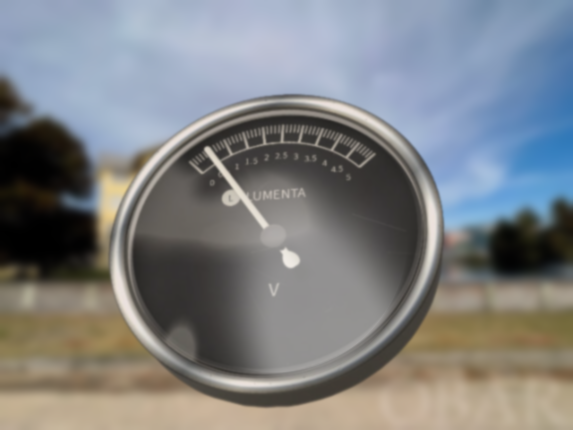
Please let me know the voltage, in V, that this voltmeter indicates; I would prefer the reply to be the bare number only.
0.5
